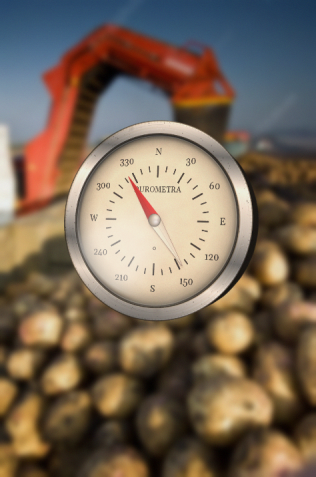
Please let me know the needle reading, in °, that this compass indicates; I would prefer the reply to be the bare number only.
325
